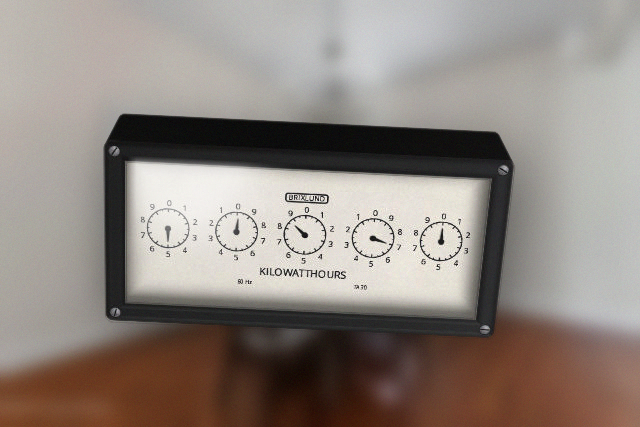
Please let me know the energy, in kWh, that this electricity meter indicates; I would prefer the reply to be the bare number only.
49870
